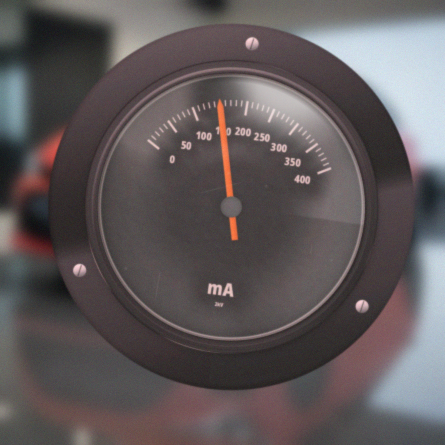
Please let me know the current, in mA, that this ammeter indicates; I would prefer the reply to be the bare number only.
150
